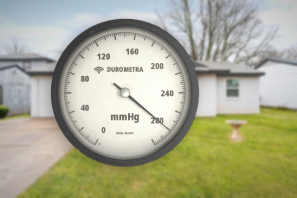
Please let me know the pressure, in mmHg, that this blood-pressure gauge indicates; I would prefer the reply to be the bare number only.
280
